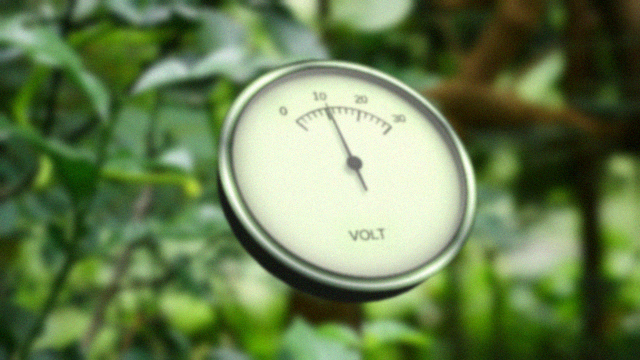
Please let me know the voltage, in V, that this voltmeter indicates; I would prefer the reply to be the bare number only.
10
